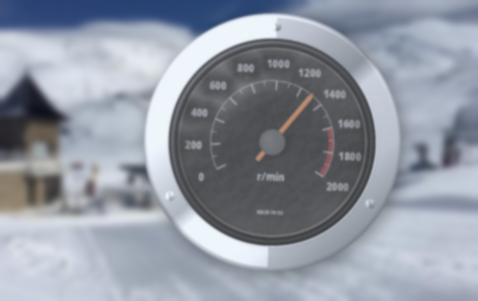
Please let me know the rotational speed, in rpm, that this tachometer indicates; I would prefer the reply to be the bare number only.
1300
